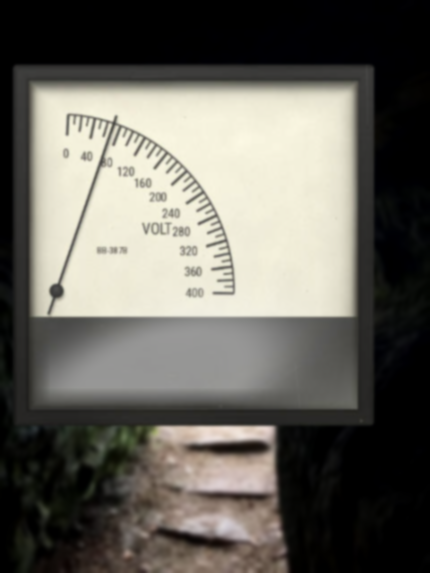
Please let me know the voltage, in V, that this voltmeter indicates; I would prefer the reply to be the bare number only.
70
